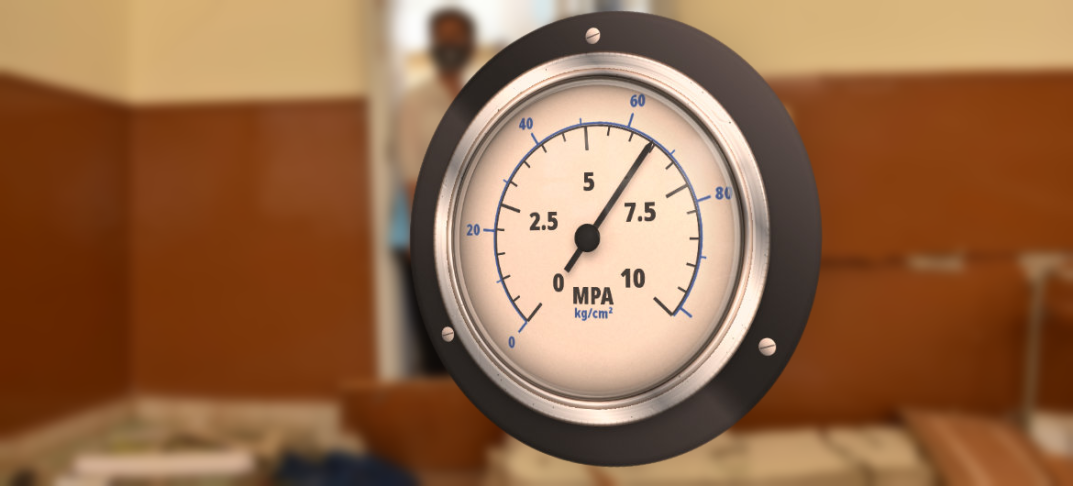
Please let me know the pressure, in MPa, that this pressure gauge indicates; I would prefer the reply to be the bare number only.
6.5
